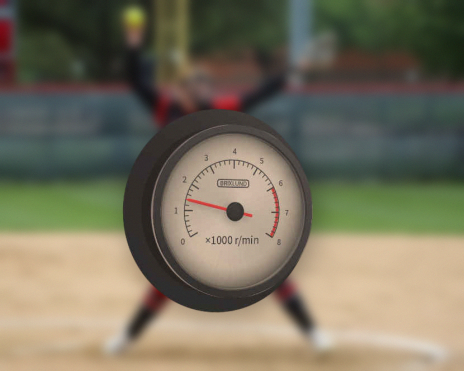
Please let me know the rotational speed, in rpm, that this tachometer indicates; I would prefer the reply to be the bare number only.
1400
